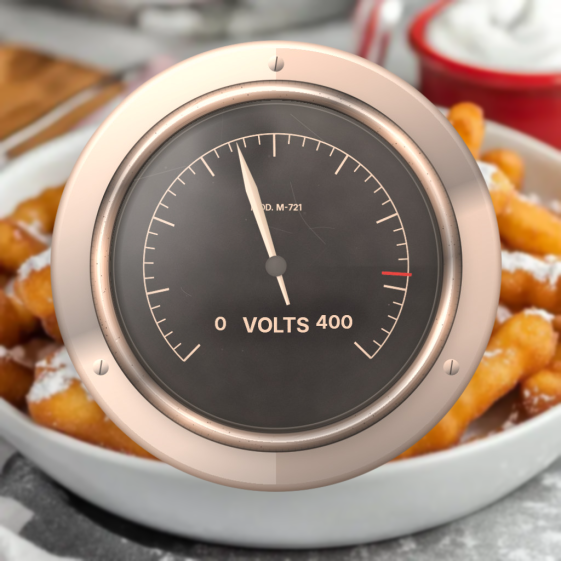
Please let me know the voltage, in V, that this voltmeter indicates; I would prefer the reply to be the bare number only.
175
